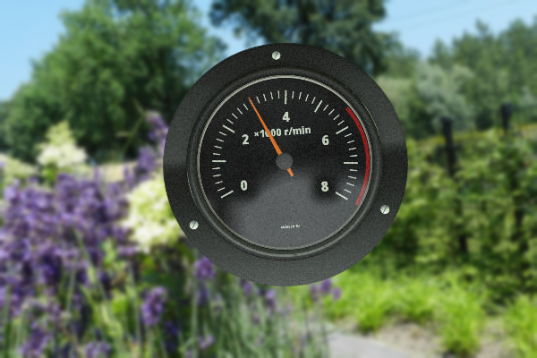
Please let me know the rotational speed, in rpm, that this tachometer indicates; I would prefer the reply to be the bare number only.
3000
